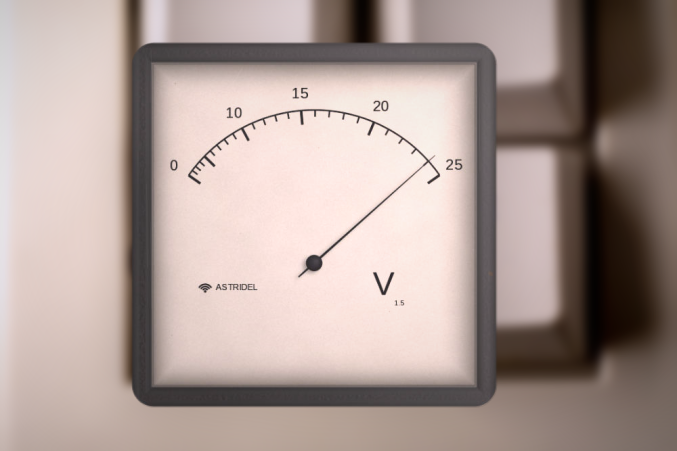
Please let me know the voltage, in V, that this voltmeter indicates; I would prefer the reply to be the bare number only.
24
